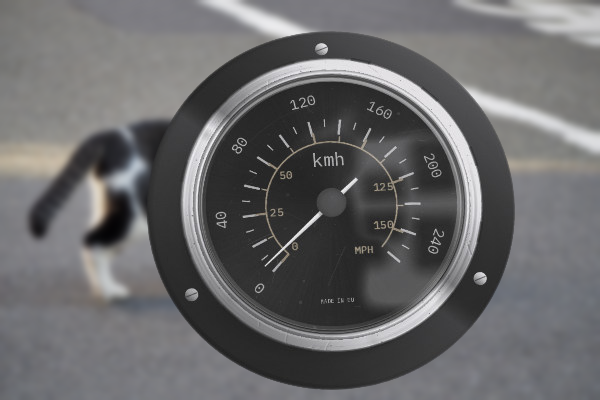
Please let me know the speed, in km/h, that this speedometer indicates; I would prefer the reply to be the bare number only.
5
